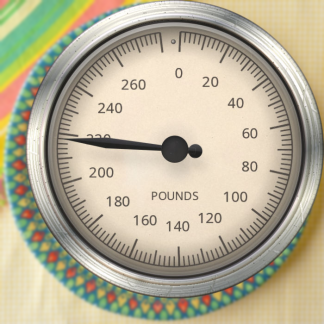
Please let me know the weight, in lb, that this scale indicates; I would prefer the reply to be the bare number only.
218
